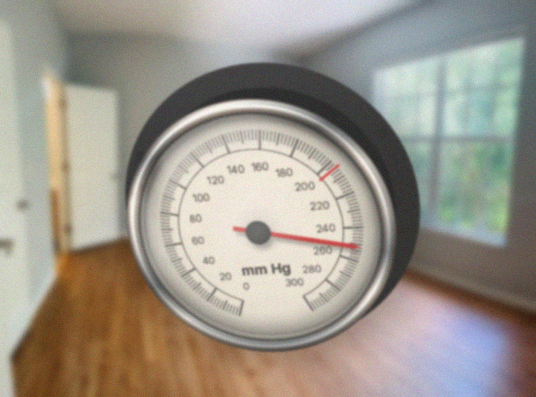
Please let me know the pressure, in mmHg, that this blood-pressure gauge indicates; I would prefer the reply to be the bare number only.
250
